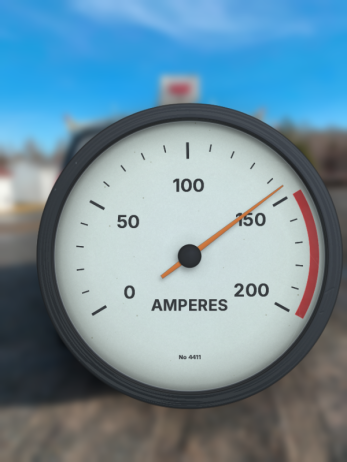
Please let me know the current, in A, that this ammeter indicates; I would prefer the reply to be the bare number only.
145
